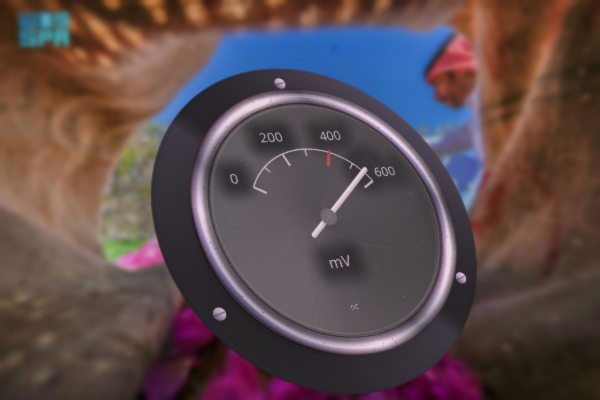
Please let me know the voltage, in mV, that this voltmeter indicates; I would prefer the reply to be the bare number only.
550
